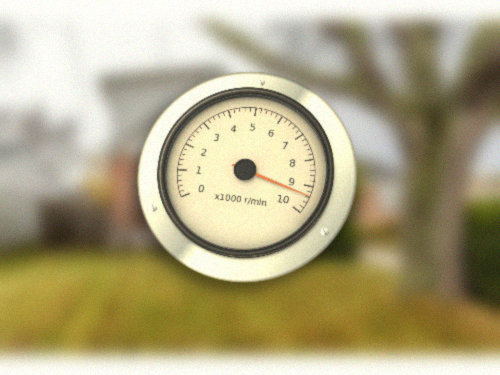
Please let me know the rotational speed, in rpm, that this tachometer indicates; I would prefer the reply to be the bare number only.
9400
